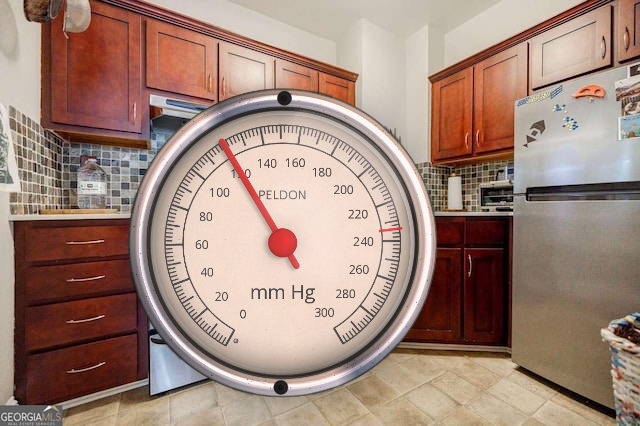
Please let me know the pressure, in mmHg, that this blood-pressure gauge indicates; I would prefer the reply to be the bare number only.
120
